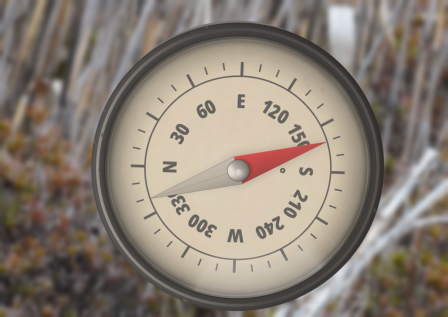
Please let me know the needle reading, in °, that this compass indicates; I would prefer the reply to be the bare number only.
160
